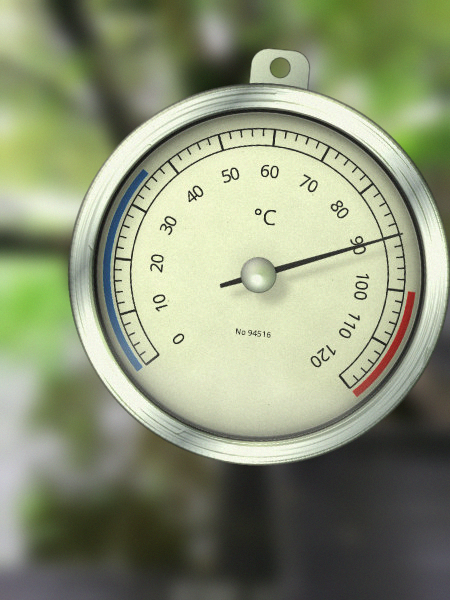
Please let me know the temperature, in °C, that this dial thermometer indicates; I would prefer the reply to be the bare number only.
90
